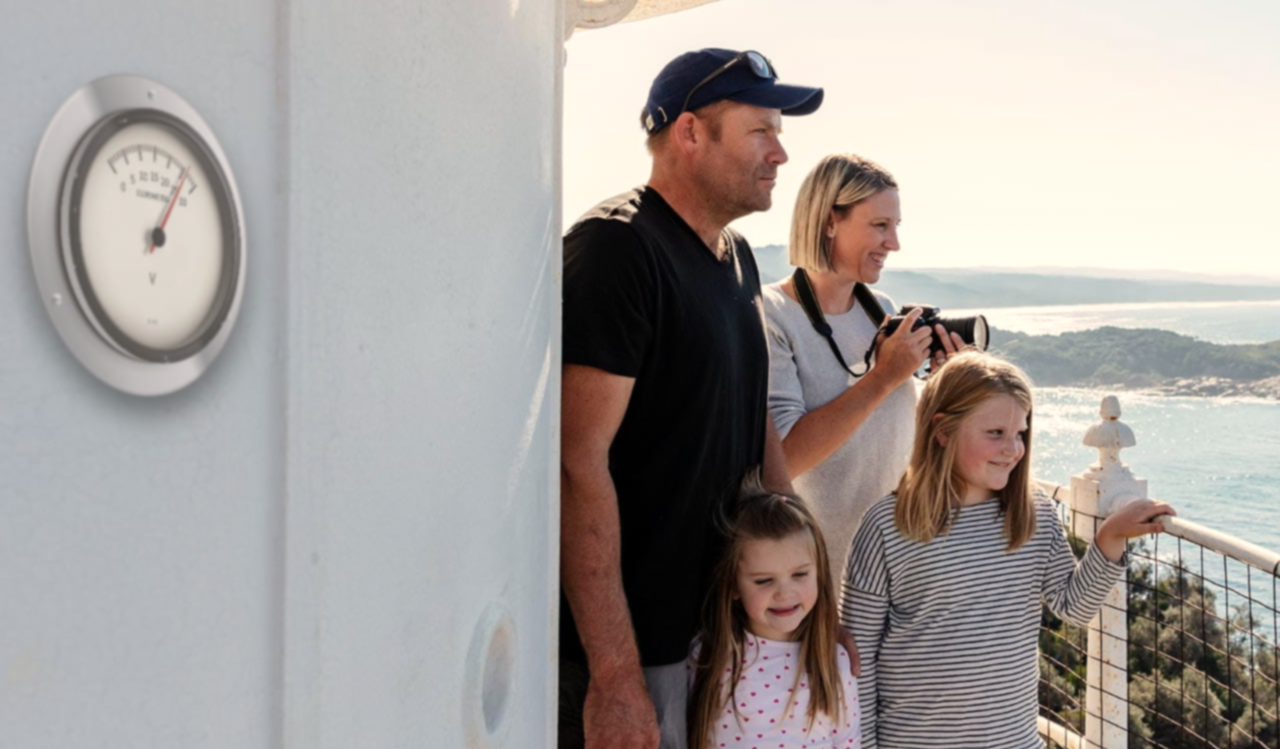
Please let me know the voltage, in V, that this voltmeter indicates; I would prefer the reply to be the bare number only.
25
